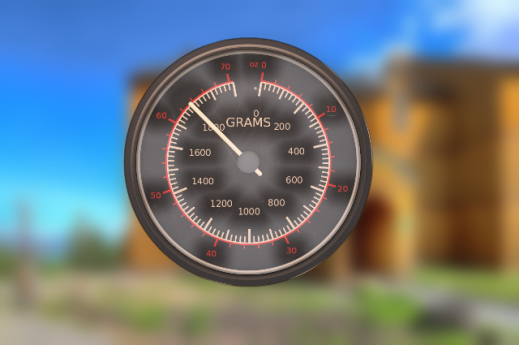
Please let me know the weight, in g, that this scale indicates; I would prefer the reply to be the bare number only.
1800
